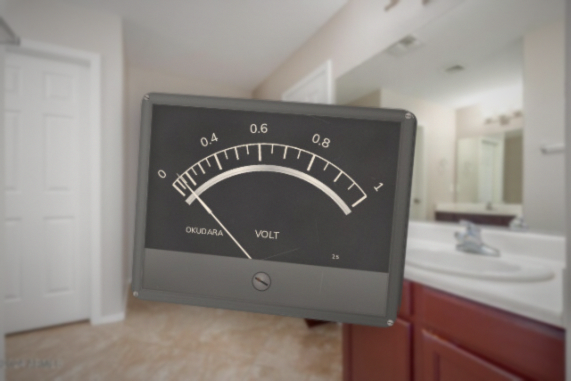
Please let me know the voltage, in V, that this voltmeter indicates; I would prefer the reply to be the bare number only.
0.15
